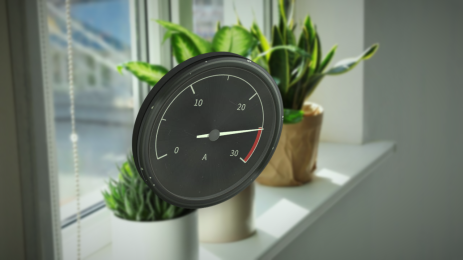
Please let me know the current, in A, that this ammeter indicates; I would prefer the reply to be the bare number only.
25
